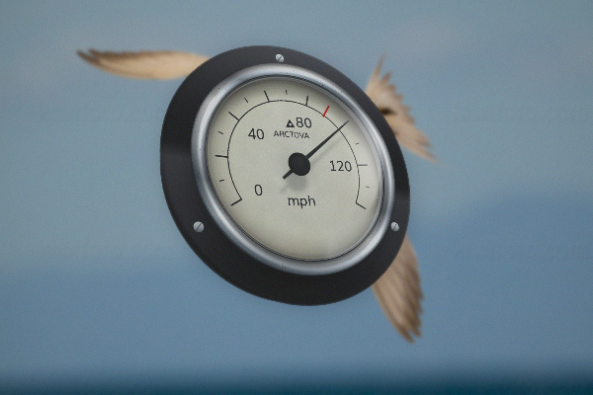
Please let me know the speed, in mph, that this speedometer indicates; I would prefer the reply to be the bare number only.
100
